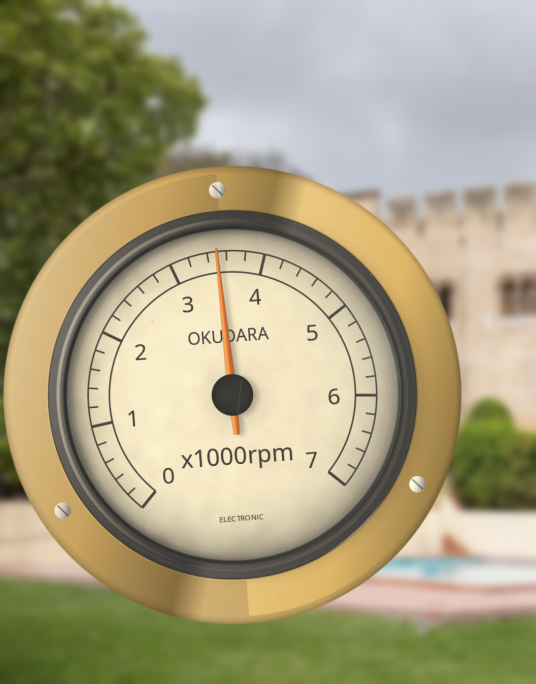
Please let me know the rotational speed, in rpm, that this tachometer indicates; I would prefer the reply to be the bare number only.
3500
